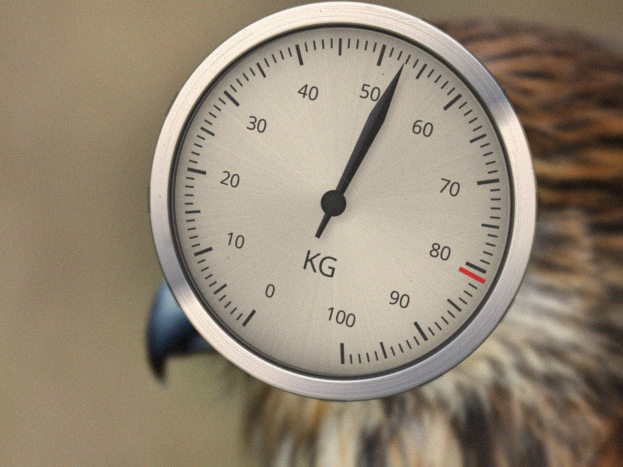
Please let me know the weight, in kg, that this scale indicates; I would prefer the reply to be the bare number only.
53
